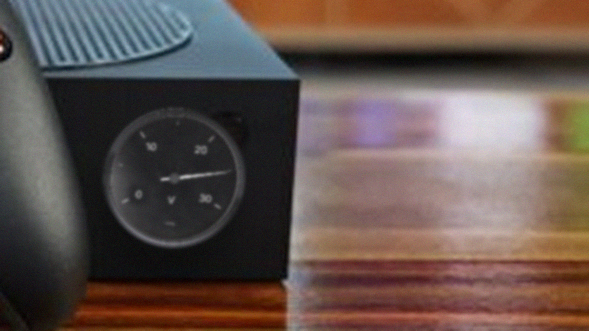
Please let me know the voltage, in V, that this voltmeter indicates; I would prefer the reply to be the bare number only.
25
